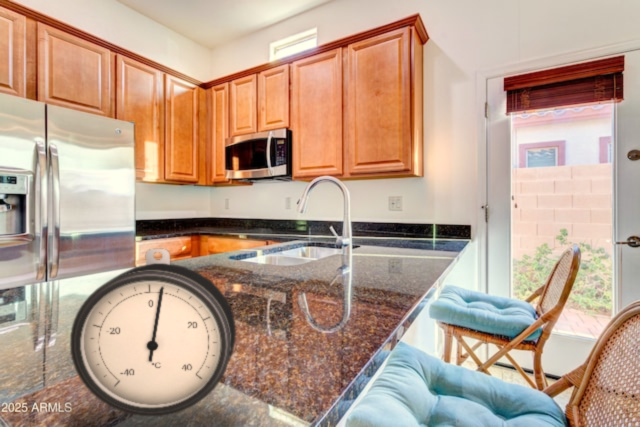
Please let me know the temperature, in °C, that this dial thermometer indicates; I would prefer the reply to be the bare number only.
4
